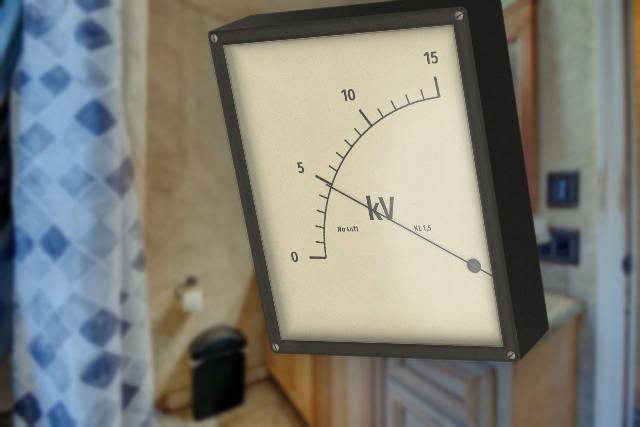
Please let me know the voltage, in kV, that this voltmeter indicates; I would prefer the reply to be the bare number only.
5
